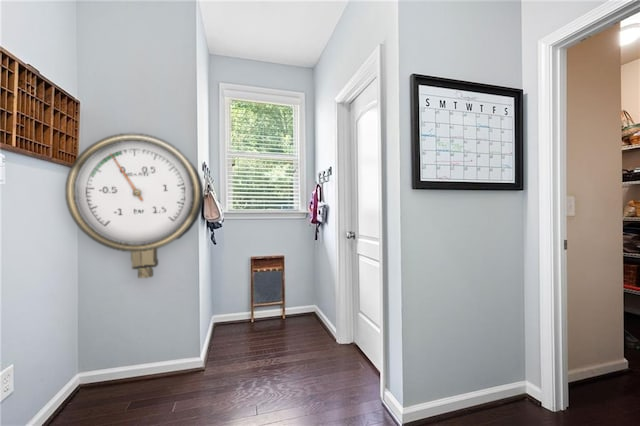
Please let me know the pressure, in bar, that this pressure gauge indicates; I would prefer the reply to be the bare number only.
0
